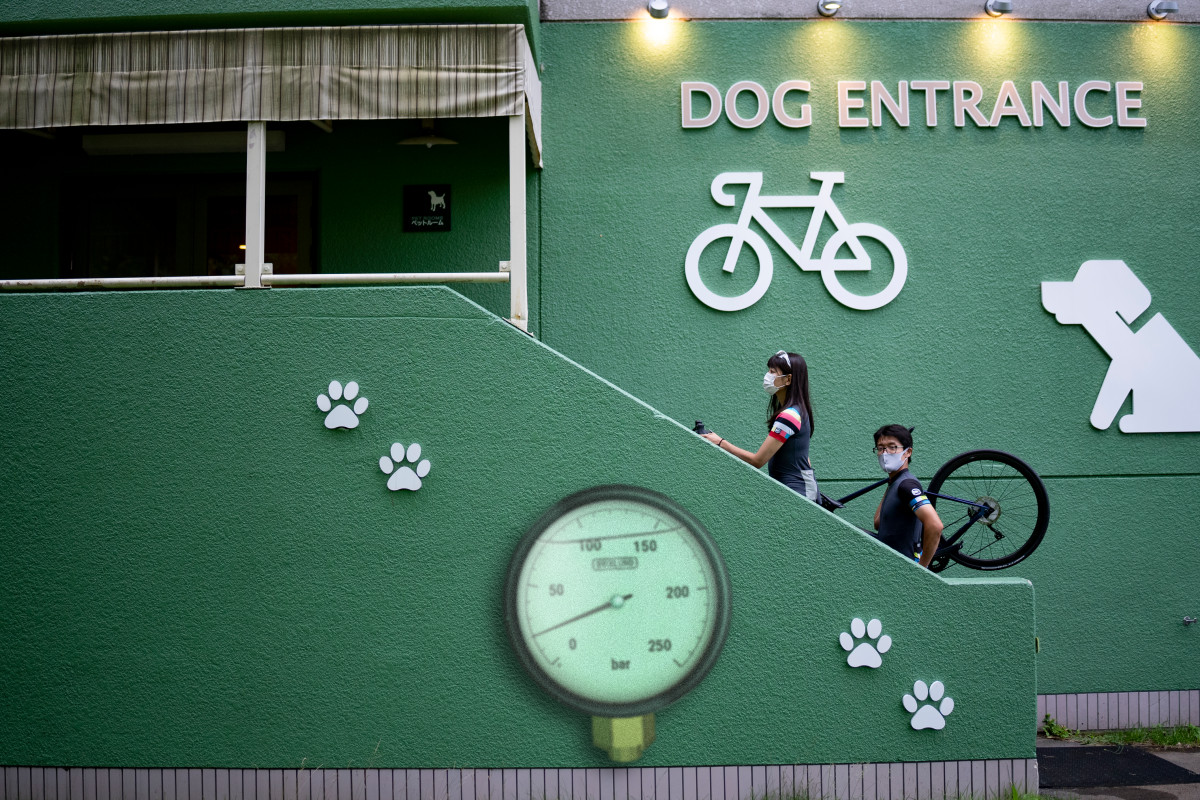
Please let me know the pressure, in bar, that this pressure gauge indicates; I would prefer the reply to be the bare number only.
20
